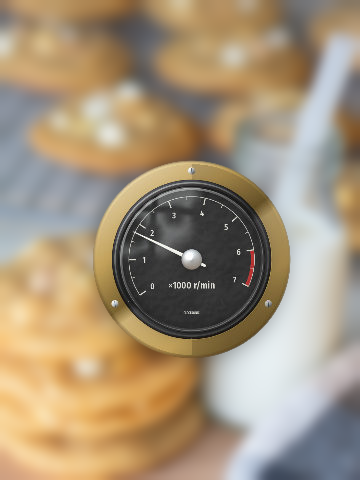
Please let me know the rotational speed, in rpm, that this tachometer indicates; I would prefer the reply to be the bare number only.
1750
